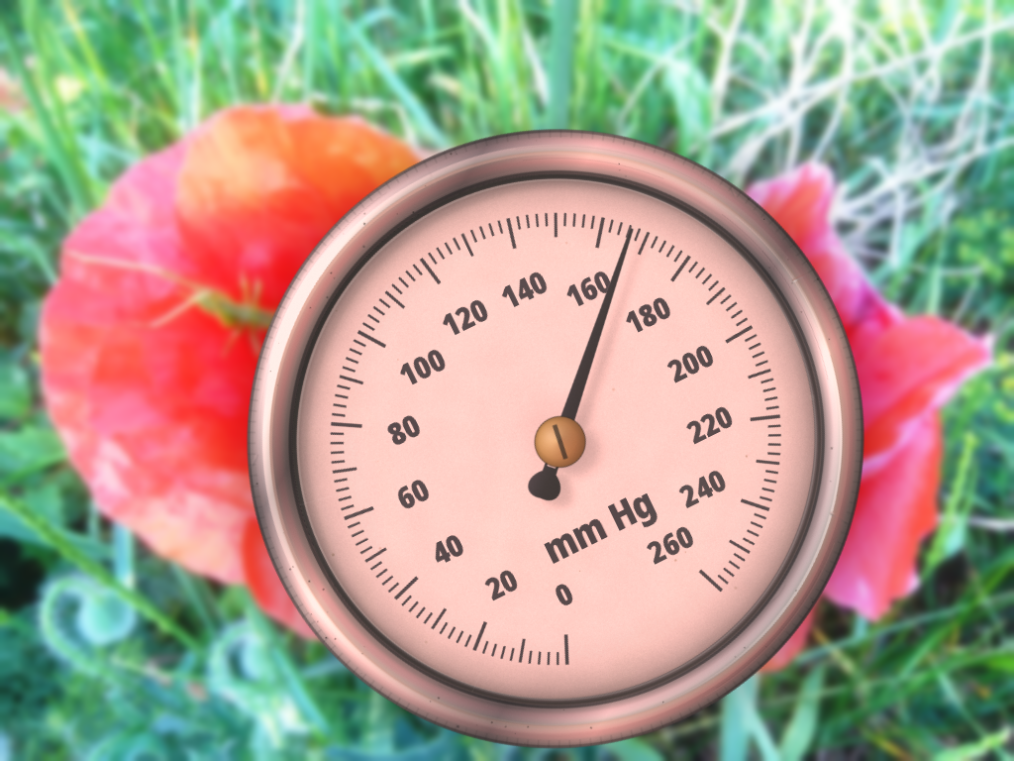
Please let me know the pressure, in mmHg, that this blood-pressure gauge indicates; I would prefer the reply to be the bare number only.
166
